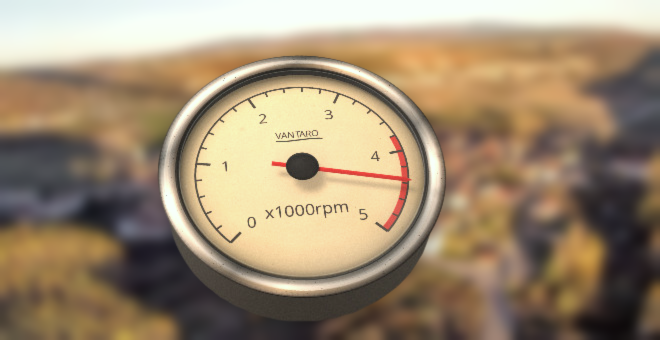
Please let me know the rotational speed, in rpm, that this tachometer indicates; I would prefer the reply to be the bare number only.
4400
